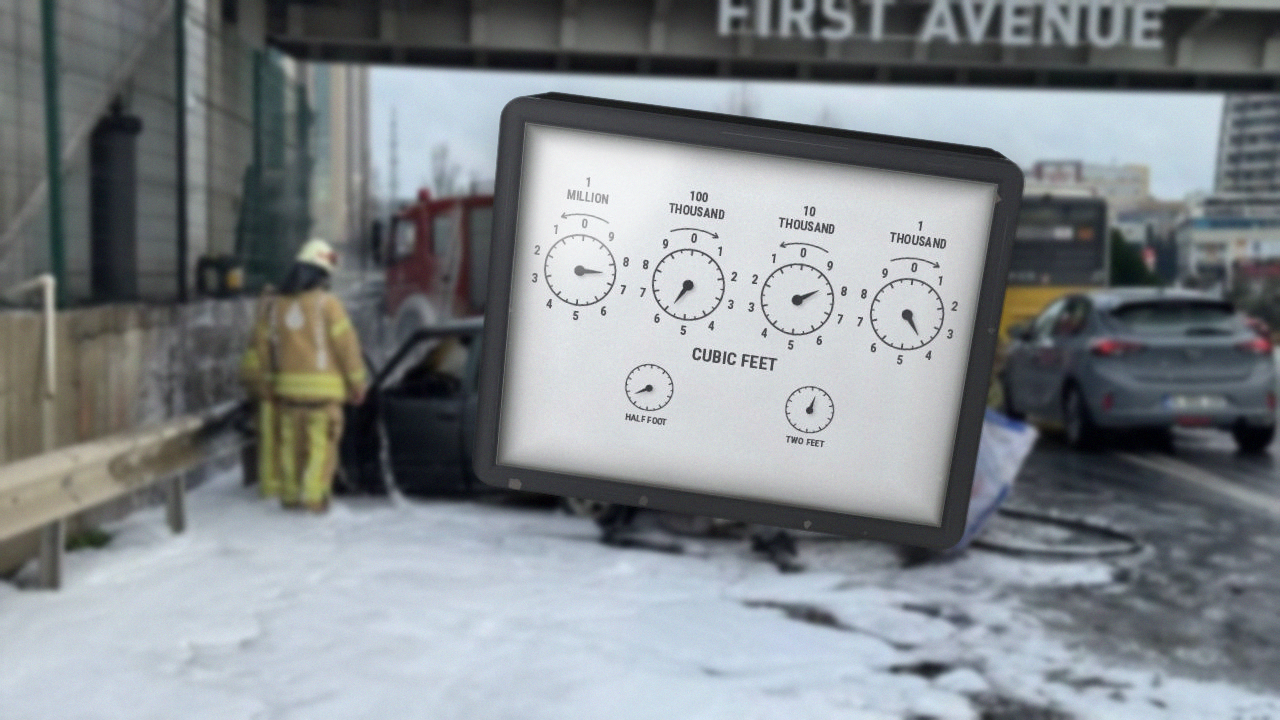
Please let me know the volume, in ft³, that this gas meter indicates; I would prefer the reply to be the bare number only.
758400
